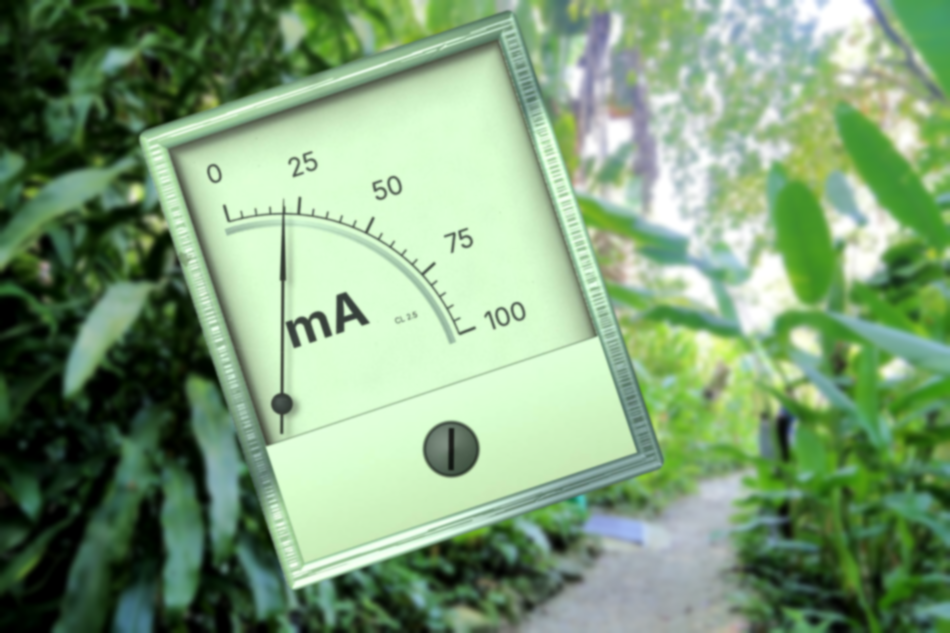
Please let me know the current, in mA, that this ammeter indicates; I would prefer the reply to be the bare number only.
20
